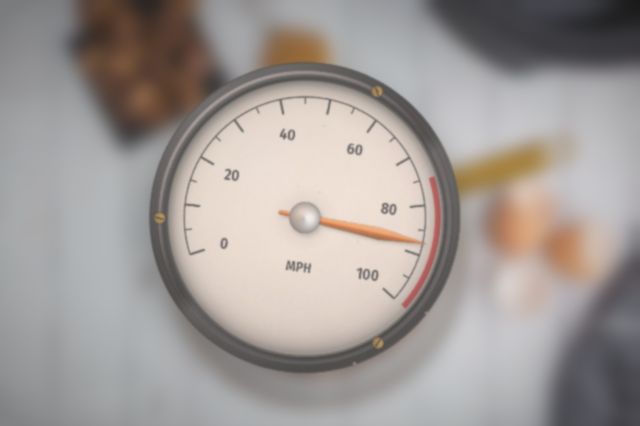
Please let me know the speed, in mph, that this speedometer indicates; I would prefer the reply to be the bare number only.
87.5
